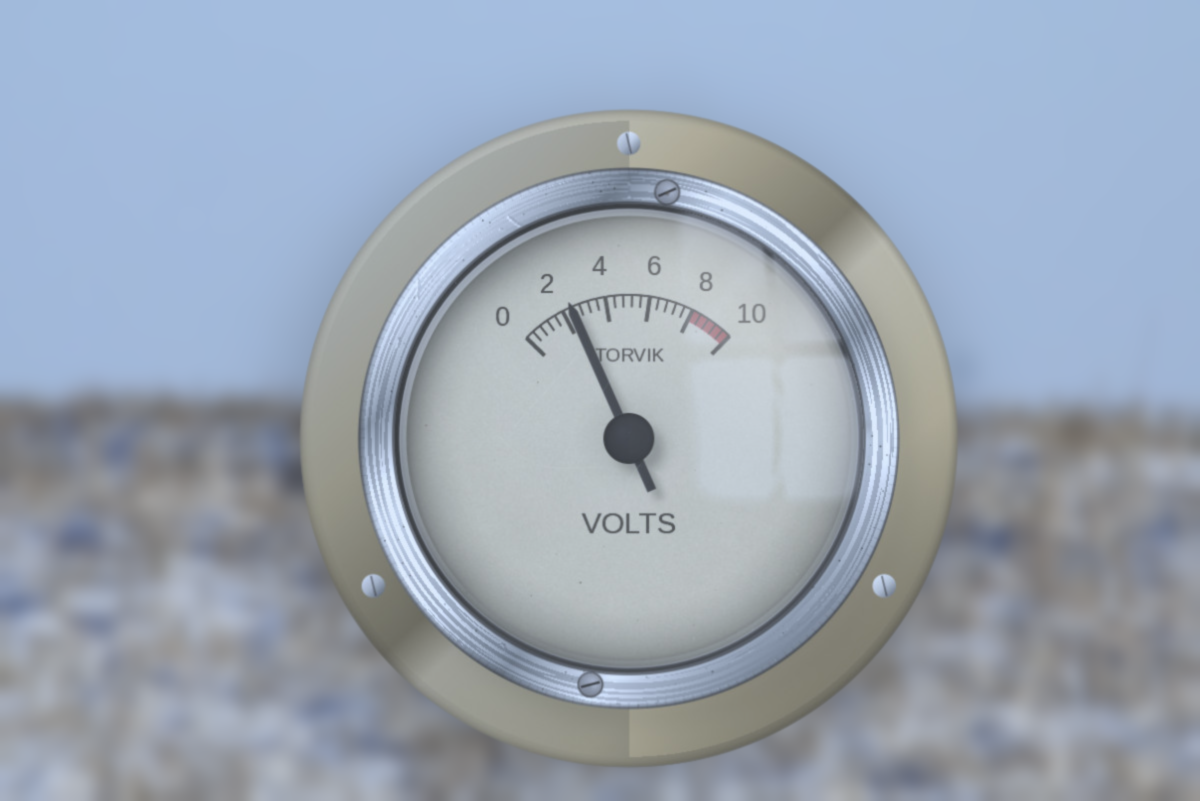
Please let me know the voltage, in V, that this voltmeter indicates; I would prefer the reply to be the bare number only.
2.4
